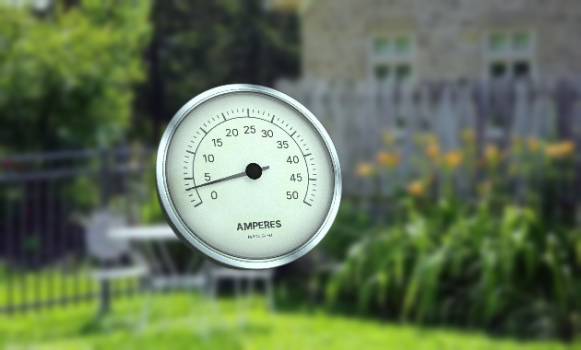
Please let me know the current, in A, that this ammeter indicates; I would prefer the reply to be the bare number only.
3
